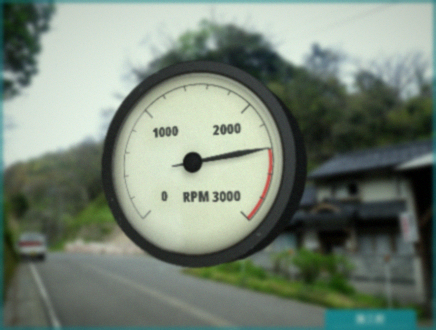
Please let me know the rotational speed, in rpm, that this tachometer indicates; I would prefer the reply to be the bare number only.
2400
